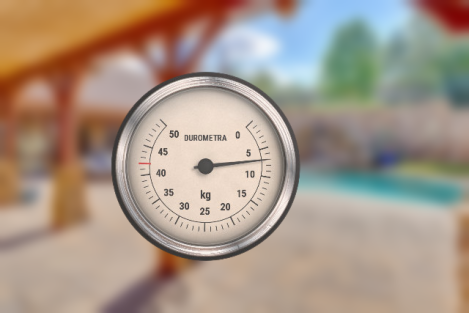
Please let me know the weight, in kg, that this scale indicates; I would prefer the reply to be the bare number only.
7
